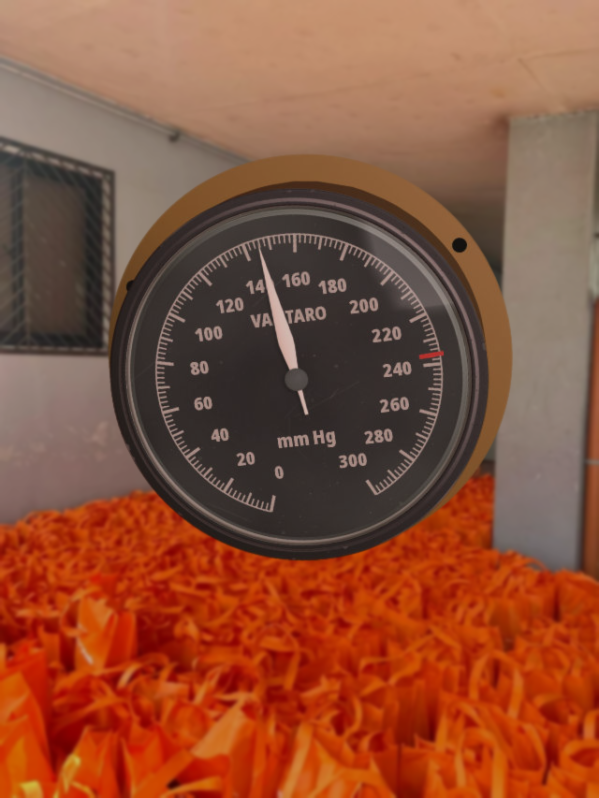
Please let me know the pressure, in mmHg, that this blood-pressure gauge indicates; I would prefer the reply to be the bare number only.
146
